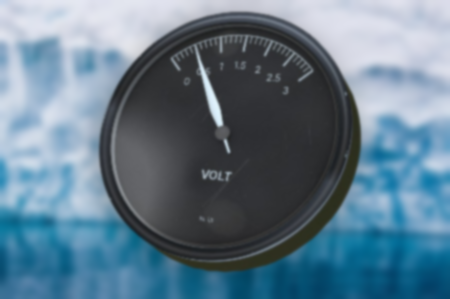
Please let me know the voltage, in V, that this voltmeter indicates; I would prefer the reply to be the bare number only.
0.5
